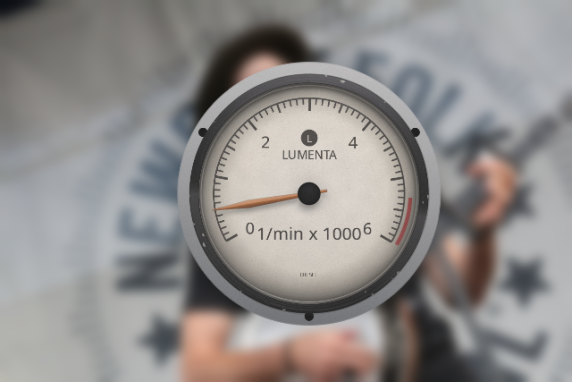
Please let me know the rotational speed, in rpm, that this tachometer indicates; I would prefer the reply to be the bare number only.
500
